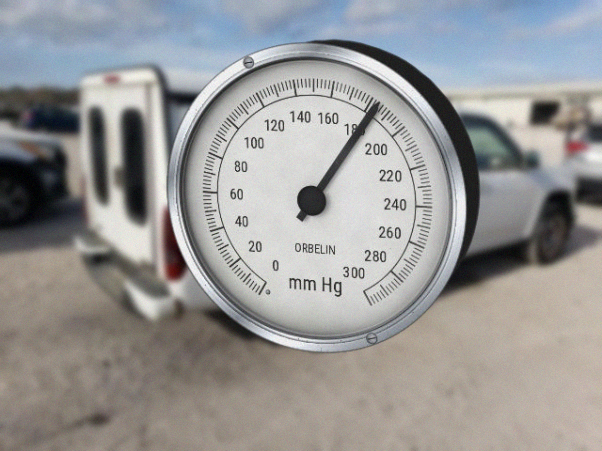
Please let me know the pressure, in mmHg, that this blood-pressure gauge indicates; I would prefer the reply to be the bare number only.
184
